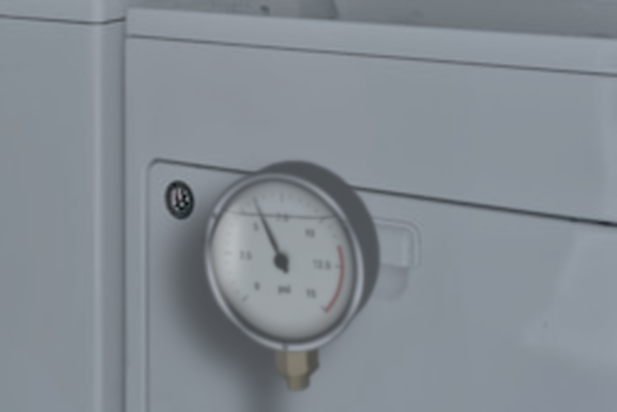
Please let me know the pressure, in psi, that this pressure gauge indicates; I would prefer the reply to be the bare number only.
6
